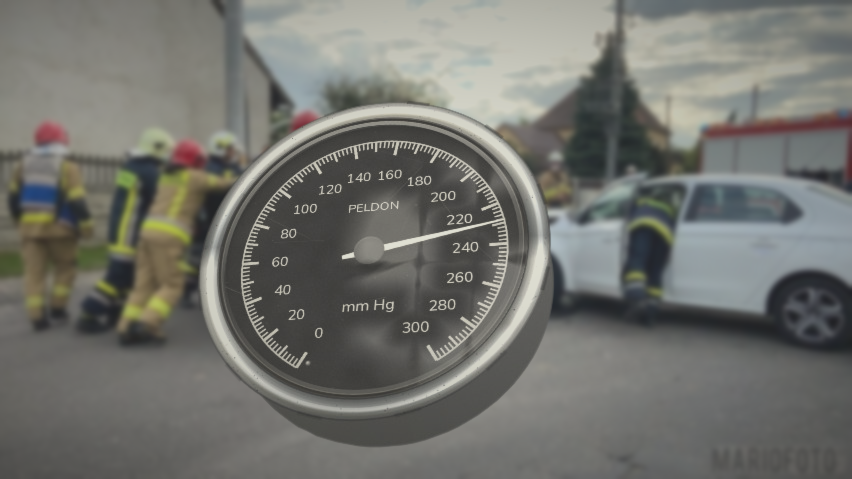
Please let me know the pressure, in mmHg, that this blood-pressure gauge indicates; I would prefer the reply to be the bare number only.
230
